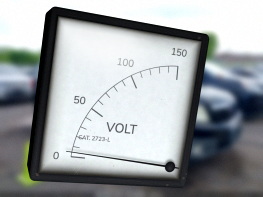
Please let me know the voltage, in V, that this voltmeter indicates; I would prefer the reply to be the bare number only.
5
